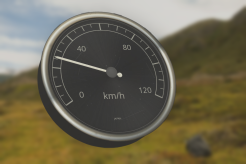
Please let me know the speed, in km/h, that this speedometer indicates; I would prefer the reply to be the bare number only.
25
